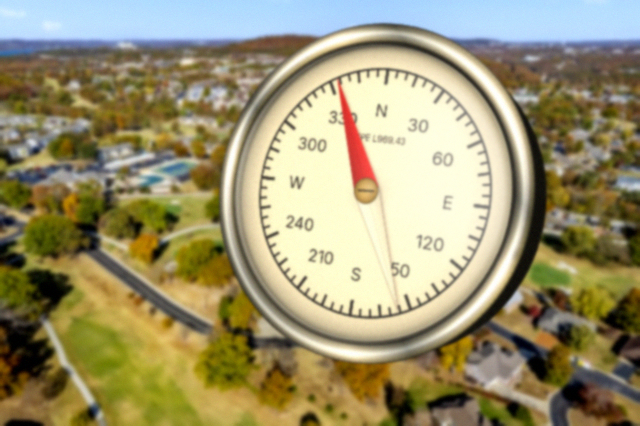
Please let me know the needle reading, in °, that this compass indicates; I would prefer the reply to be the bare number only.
335
